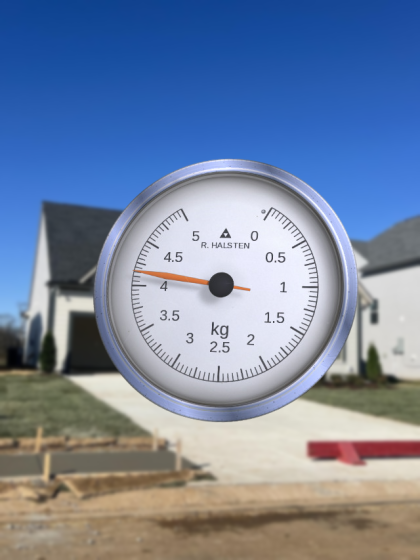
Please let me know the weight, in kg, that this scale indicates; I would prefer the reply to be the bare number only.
4.15
